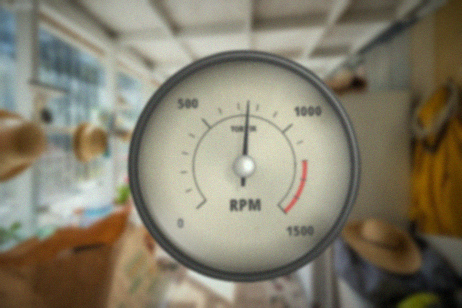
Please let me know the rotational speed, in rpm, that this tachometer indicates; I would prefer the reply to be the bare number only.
750
